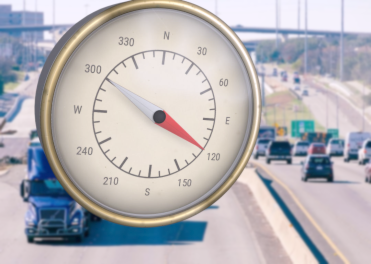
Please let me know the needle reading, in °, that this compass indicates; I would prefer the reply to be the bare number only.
120
